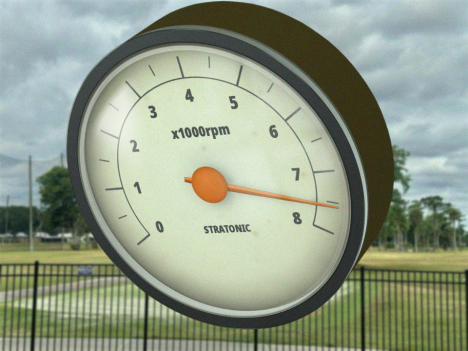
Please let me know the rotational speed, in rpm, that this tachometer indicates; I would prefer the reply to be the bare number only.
7500
